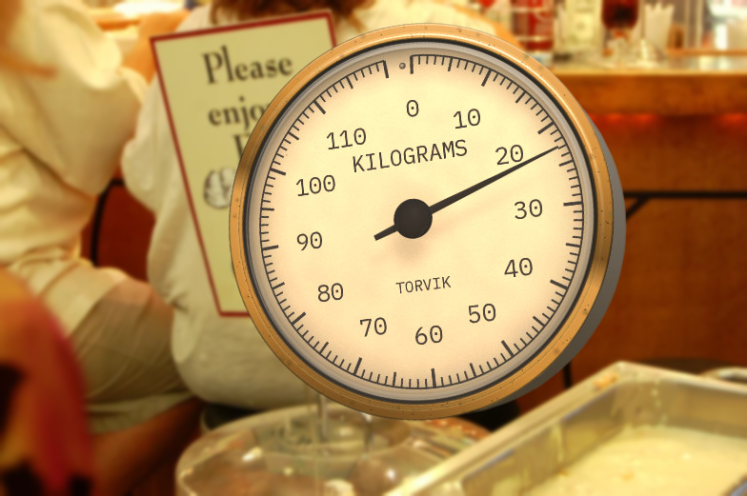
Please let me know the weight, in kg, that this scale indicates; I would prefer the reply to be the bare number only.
23
